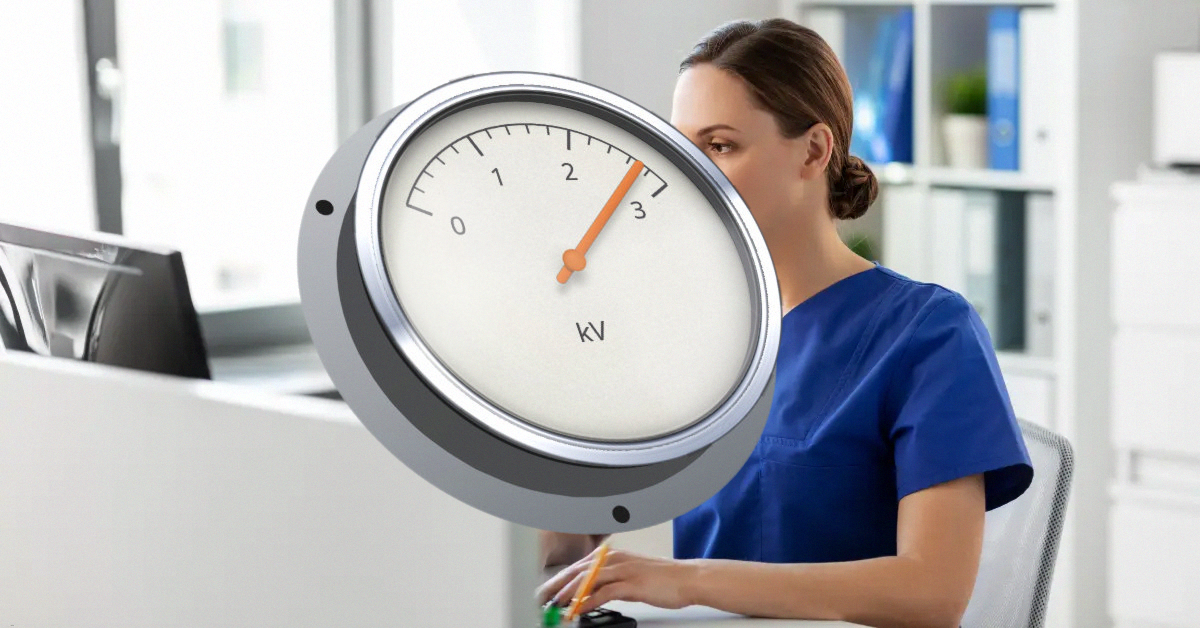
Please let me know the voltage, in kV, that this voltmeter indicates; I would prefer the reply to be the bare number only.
2.7
